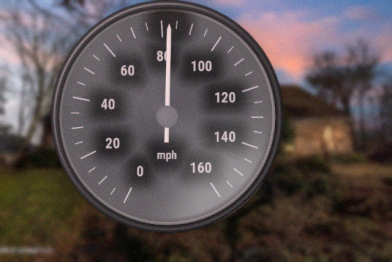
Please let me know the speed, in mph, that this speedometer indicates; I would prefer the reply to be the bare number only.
82.5
